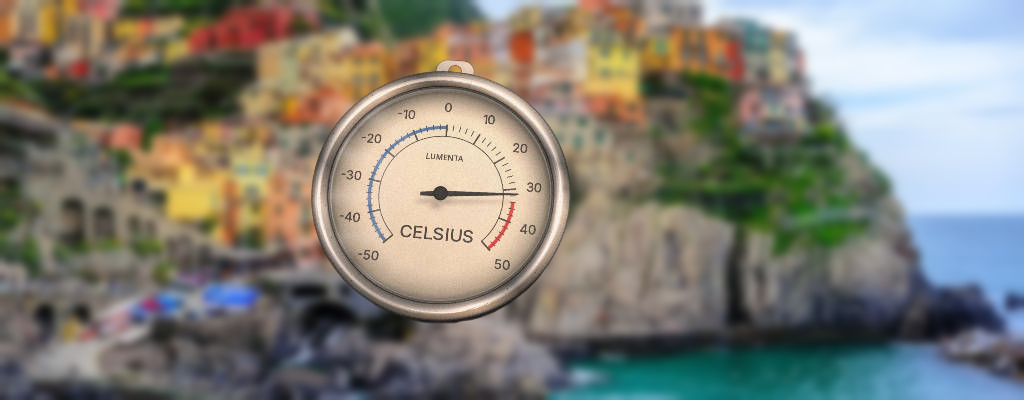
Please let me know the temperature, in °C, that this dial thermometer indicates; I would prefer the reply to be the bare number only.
32
